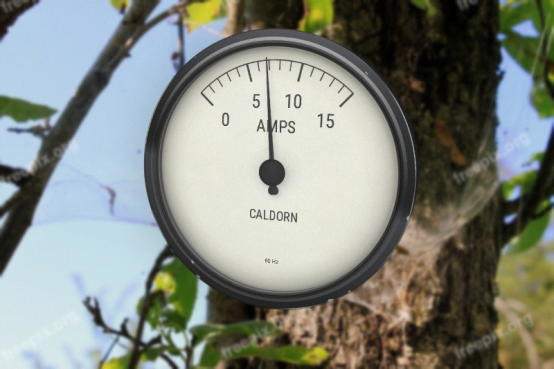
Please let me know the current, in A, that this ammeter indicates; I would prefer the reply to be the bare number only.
7
